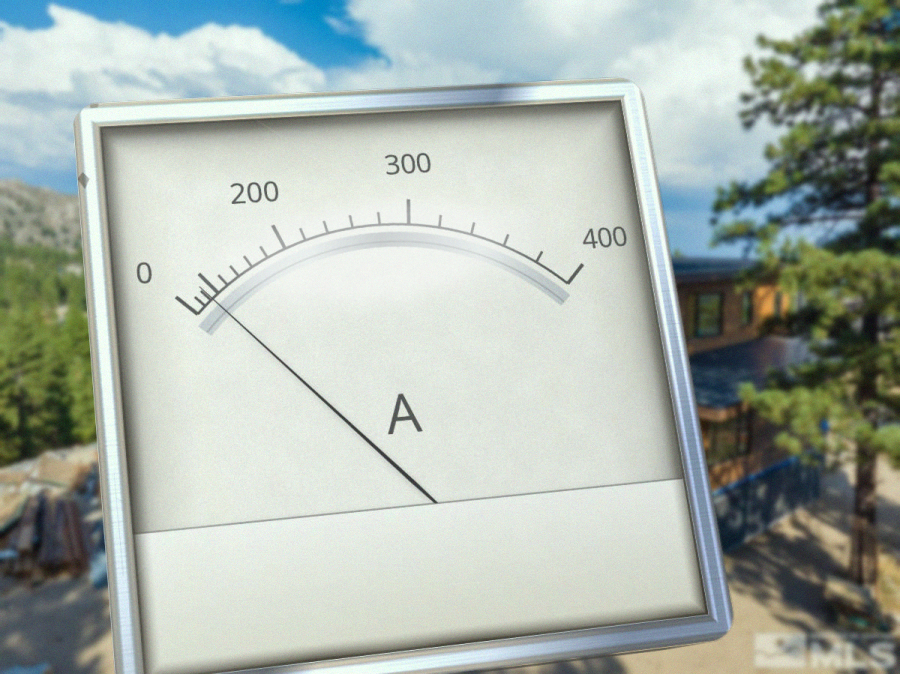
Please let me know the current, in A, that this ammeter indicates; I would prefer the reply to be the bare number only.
80
